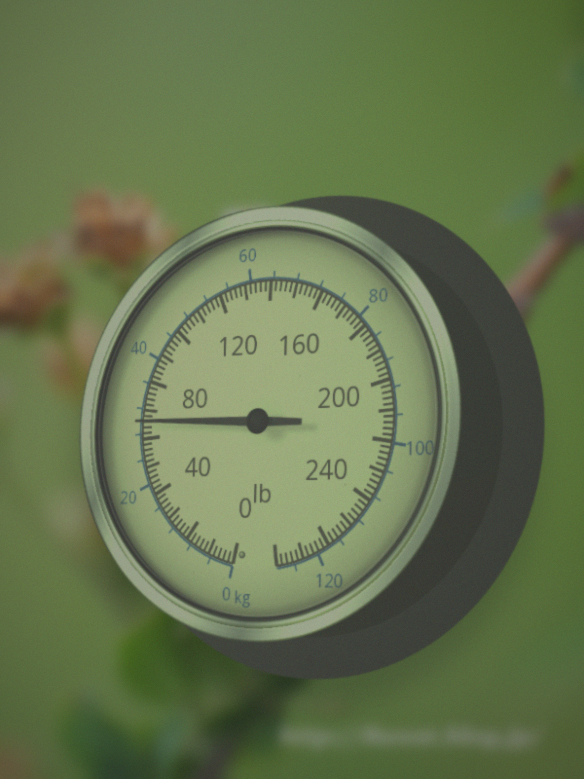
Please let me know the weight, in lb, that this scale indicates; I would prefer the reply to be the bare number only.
66
